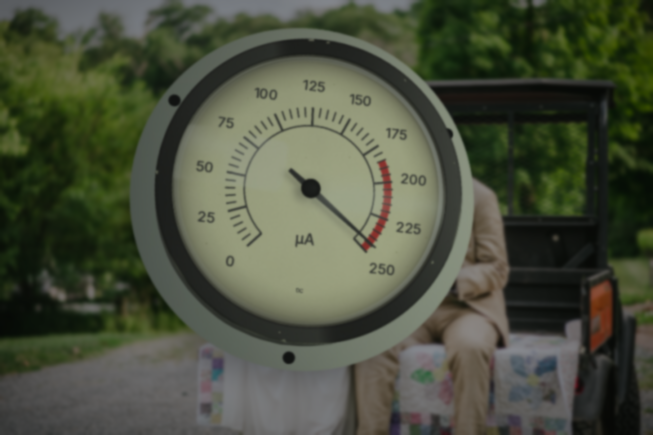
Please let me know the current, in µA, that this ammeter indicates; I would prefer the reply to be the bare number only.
245
